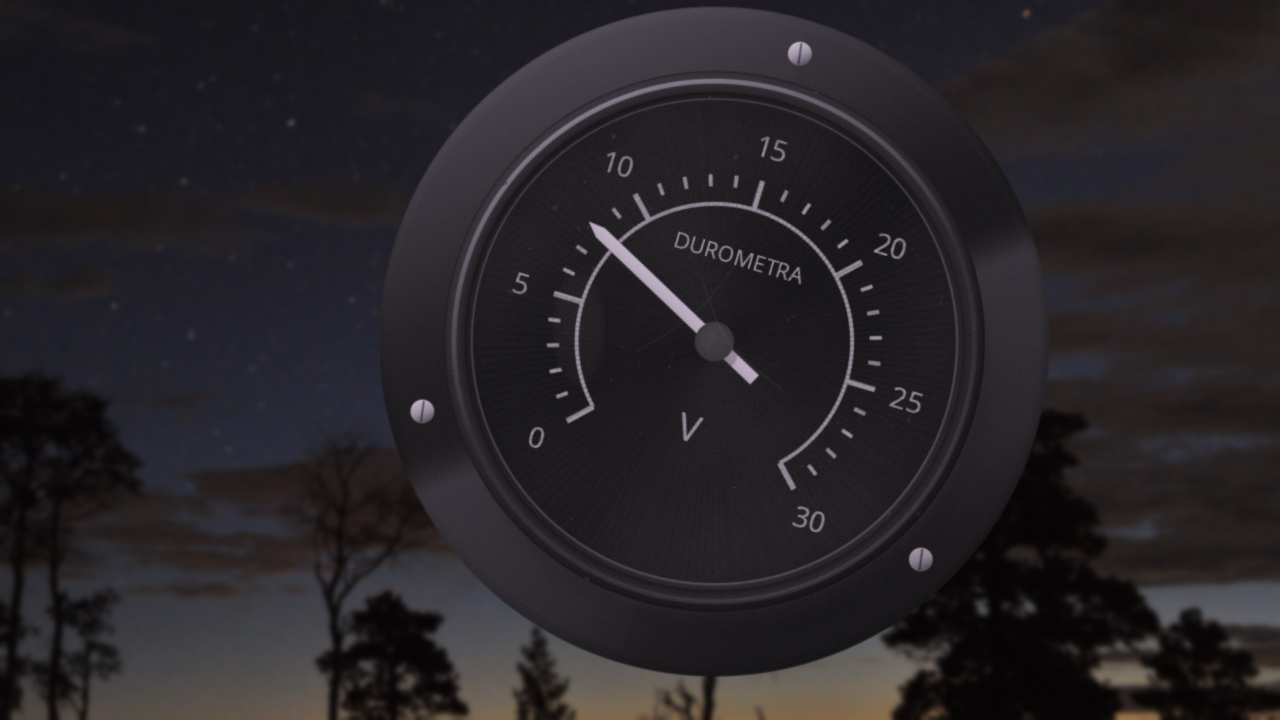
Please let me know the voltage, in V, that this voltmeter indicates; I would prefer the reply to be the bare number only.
8
